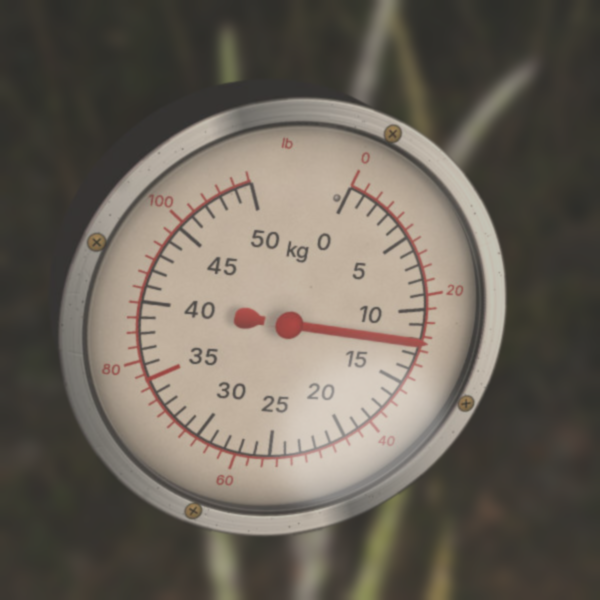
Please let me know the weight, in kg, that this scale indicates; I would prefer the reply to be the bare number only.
12
